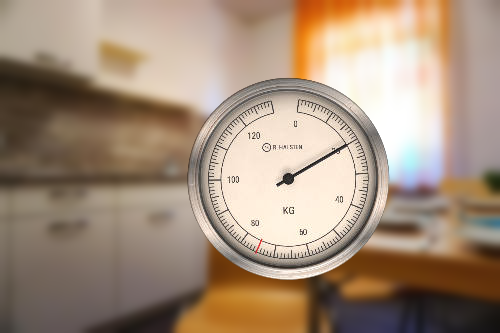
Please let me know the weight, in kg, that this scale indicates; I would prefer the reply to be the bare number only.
20
